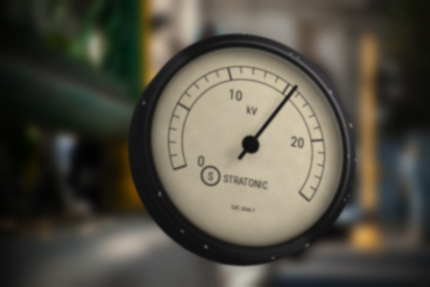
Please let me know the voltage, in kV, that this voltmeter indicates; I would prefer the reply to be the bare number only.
15.5
